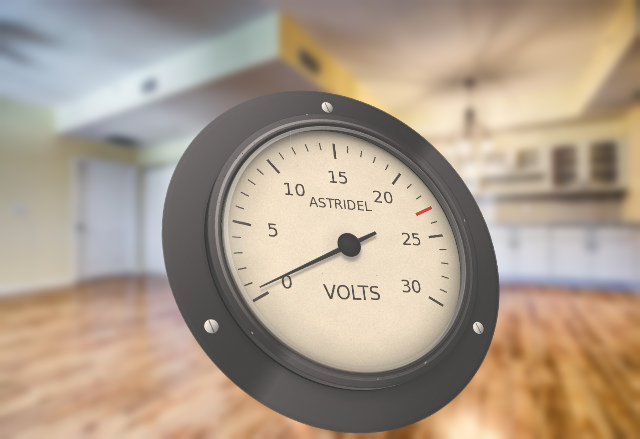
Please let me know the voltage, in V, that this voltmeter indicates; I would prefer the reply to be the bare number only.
0.5
